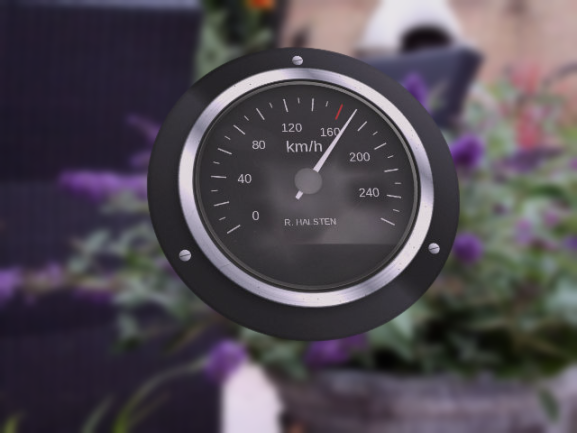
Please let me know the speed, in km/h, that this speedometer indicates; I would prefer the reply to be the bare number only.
170
